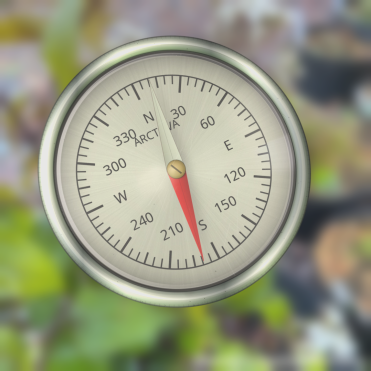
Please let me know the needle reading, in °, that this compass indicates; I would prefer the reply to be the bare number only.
190
